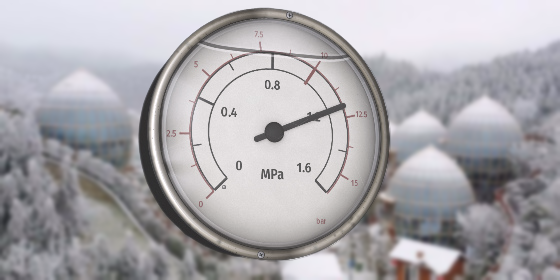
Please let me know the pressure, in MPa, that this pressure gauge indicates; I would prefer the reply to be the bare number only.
1.2
